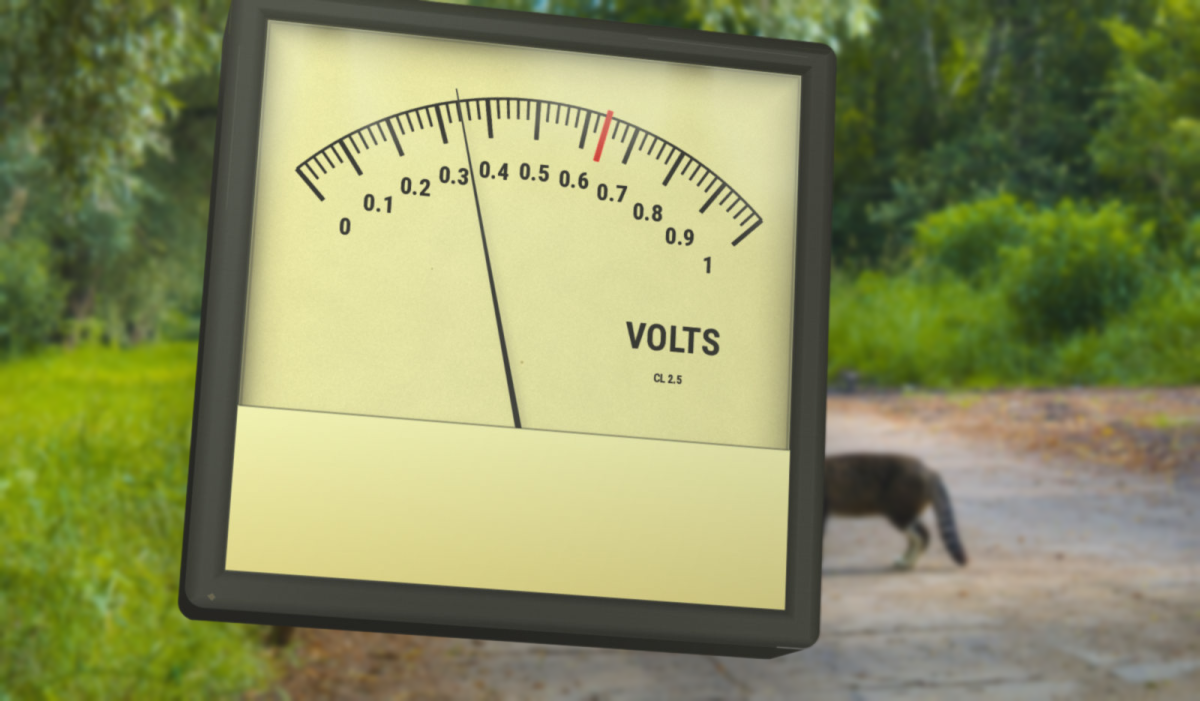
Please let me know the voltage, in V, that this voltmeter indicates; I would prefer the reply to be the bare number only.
0.34
